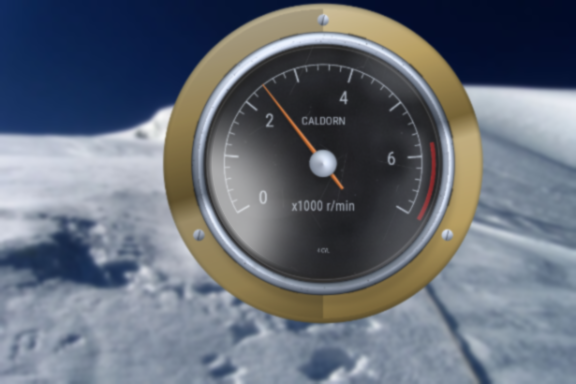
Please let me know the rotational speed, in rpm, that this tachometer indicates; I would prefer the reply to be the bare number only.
2400
